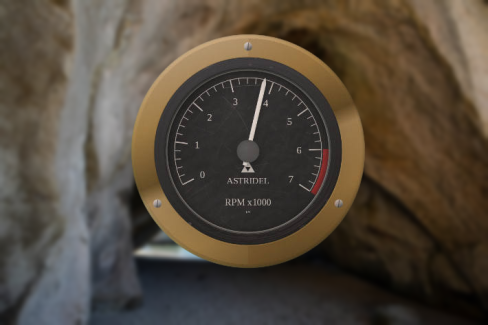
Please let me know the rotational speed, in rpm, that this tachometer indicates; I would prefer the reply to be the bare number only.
3800
